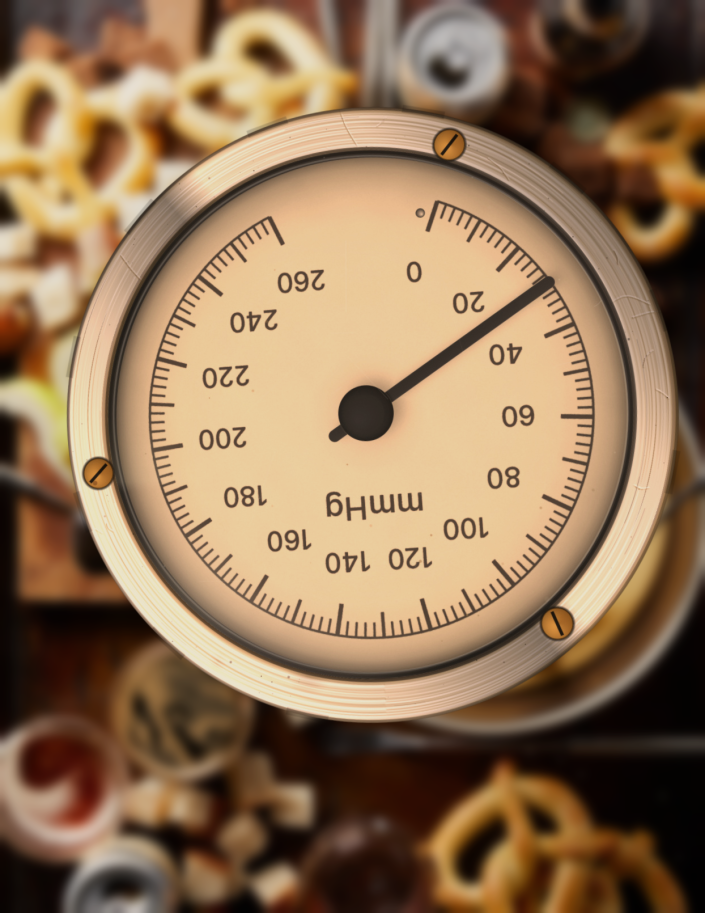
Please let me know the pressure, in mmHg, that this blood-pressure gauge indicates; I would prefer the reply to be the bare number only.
30
